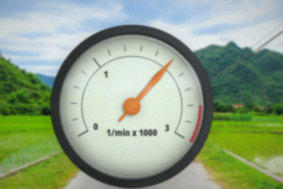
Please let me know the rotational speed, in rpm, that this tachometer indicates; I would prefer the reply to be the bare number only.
2000
